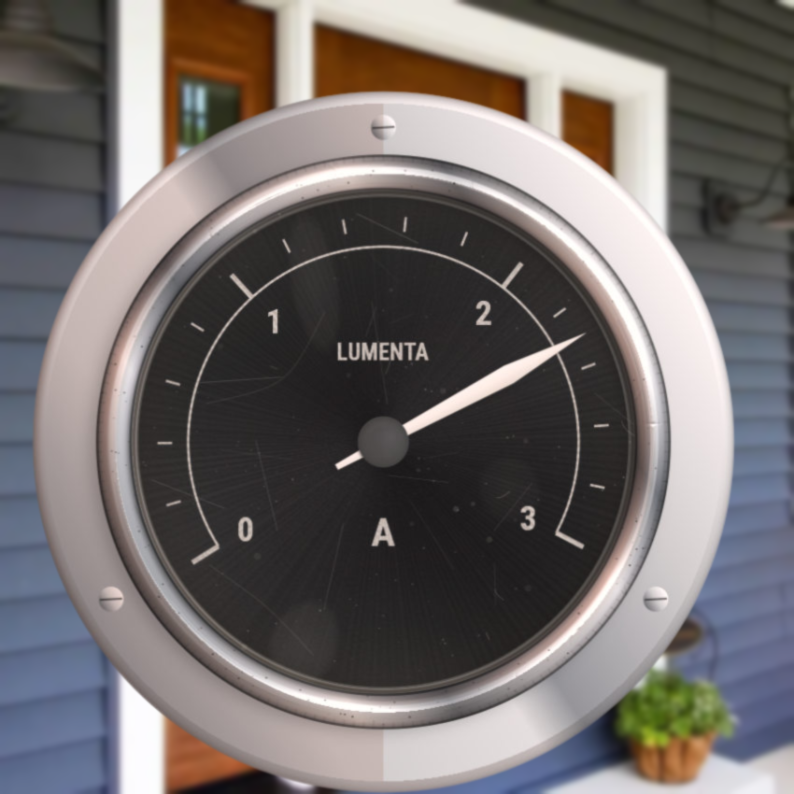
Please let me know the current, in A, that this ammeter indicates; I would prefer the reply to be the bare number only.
2.3
